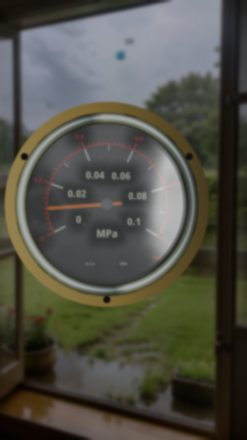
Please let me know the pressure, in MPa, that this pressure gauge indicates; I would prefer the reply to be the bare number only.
0.01
